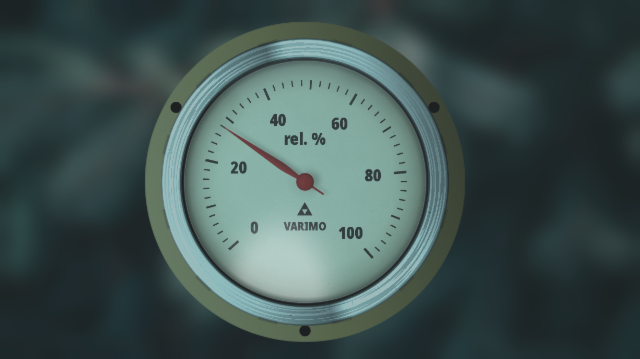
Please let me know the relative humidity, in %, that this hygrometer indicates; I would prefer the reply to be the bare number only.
28
